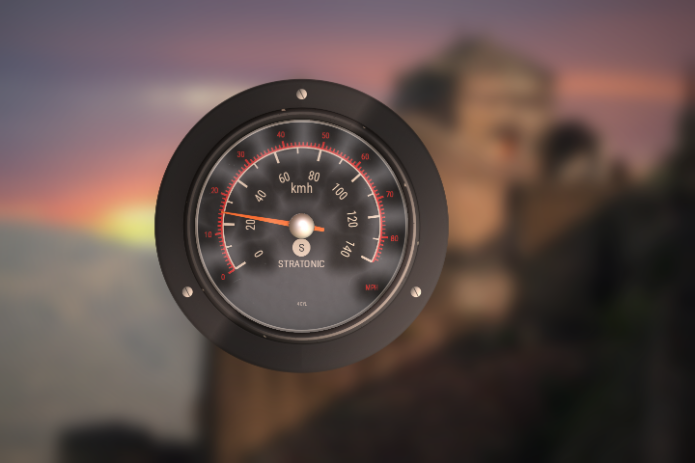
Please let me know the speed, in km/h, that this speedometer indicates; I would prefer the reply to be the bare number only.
25
